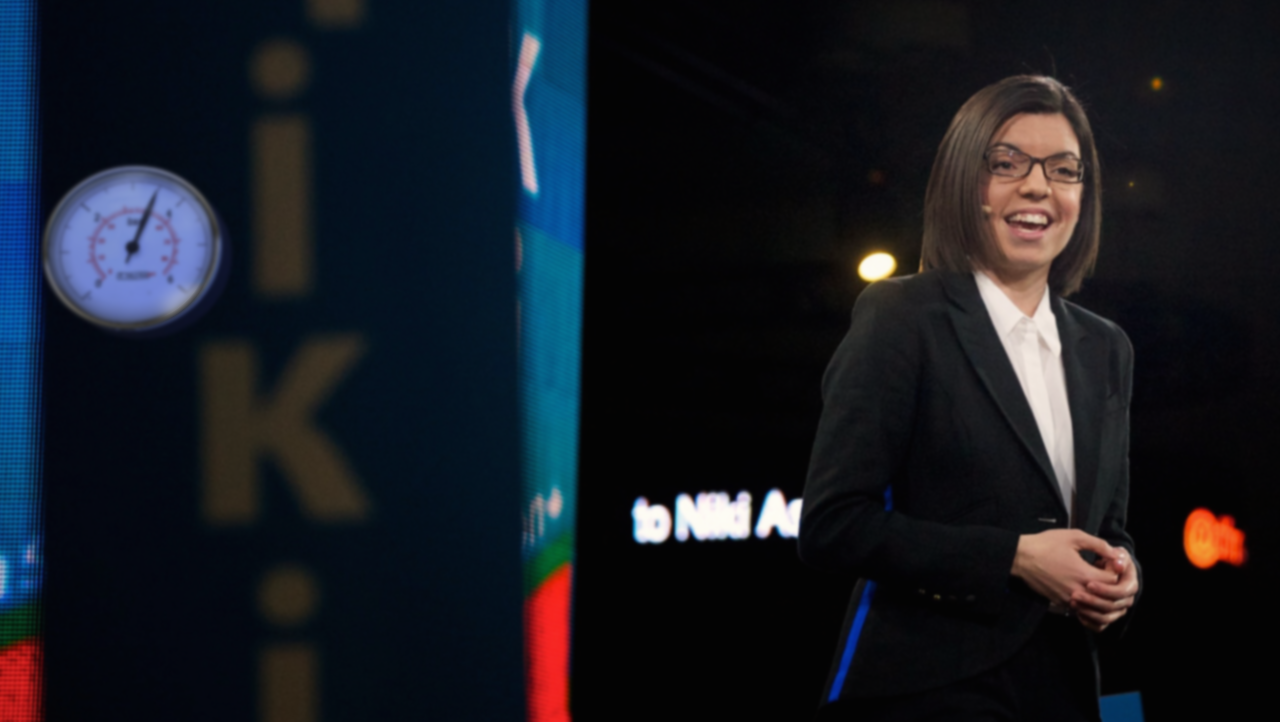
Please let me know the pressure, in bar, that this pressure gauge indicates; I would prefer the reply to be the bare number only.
3.5
